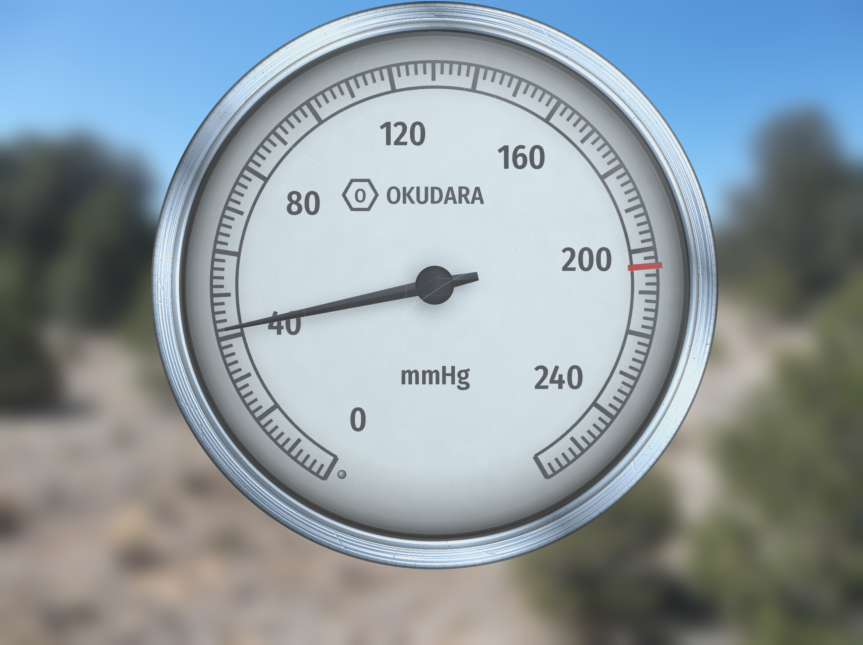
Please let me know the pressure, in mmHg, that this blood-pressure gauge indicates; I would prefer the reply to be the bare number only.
42
